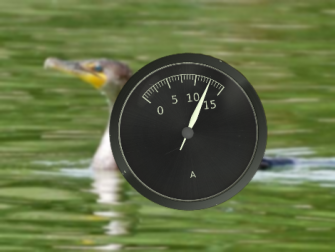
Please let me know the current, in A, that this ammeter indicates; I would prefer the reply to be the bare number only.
12.5
